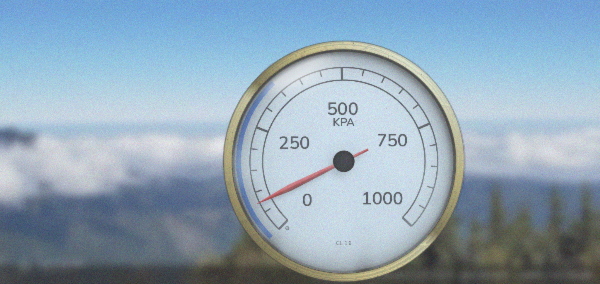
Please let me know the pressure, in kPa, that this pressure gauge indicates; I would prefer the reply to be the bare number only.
75
